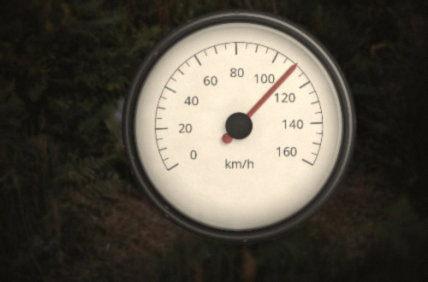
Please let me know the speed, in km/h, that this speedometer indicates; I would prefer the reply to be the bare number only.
110
